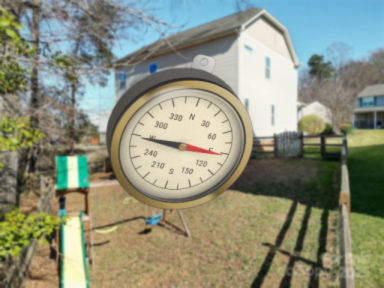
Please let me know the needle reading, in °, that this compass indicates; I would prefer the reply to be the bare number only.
90
